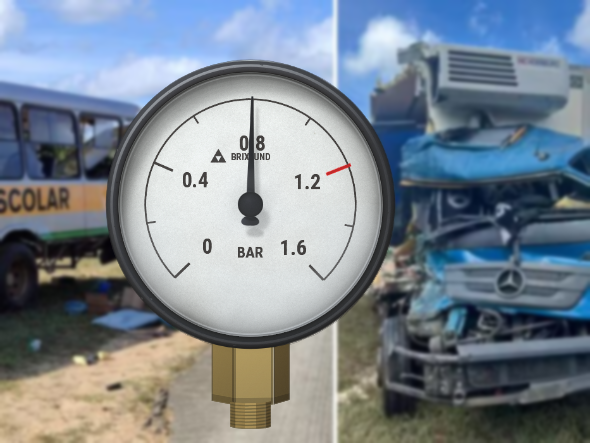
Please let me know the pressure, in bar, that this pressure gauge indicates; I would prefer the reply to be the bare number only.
0.8
